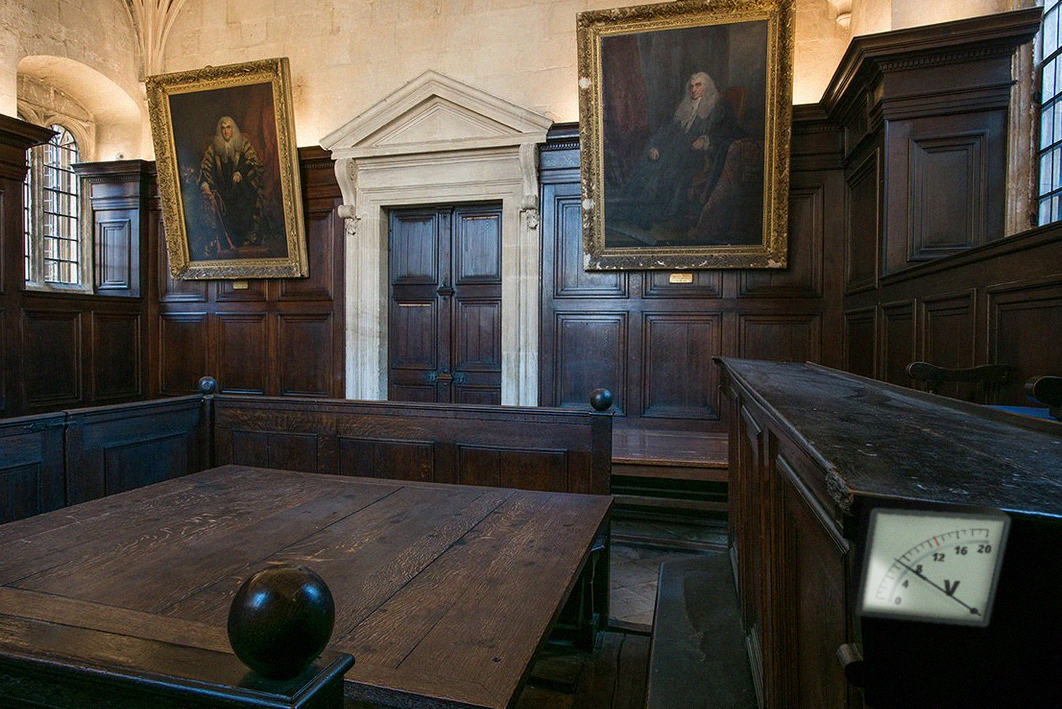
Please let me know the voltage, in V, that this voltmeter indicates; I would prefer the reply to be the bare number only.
7
